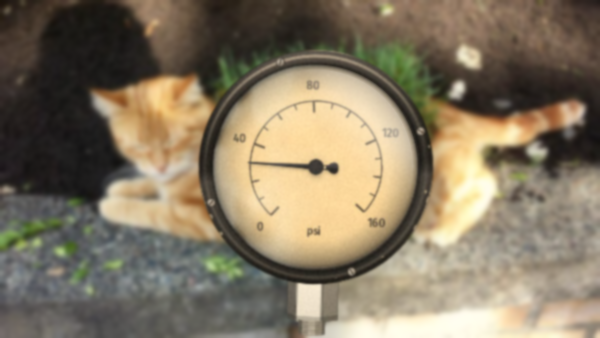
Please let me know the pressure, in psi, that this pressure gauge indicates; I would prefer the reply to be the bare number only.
30
